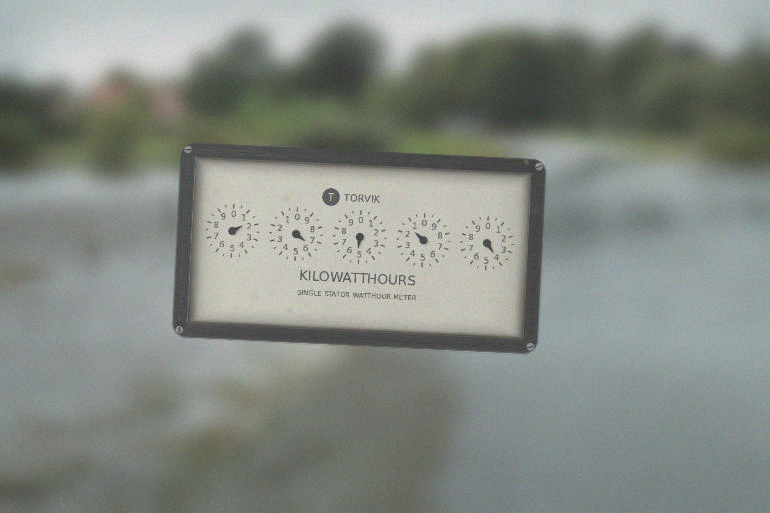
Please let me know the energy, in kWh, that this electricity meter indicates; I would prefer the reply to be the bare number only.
16514
